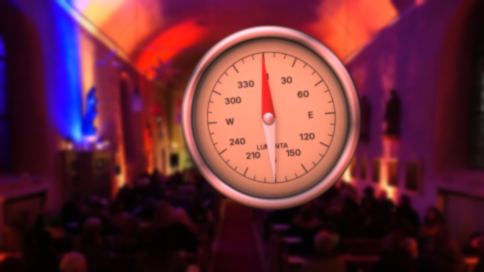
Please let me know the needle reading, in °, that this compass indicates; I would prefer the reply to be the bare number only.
0
